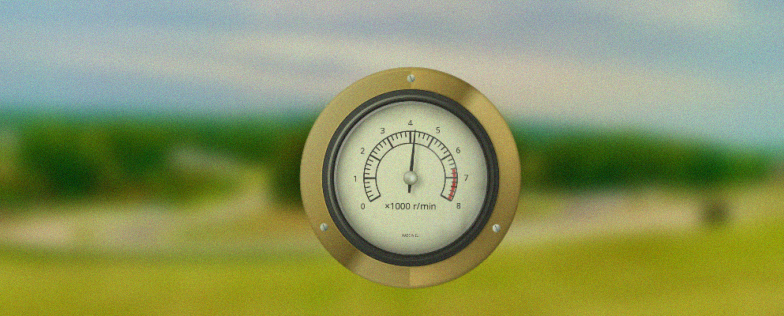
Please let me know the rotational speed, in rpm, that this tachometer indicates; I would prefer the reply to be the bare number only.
4200
